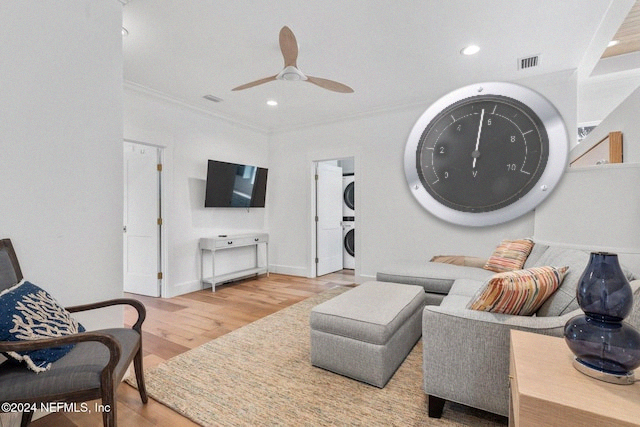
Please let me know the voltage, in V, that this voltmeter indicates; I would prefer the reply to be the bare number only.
5.5
